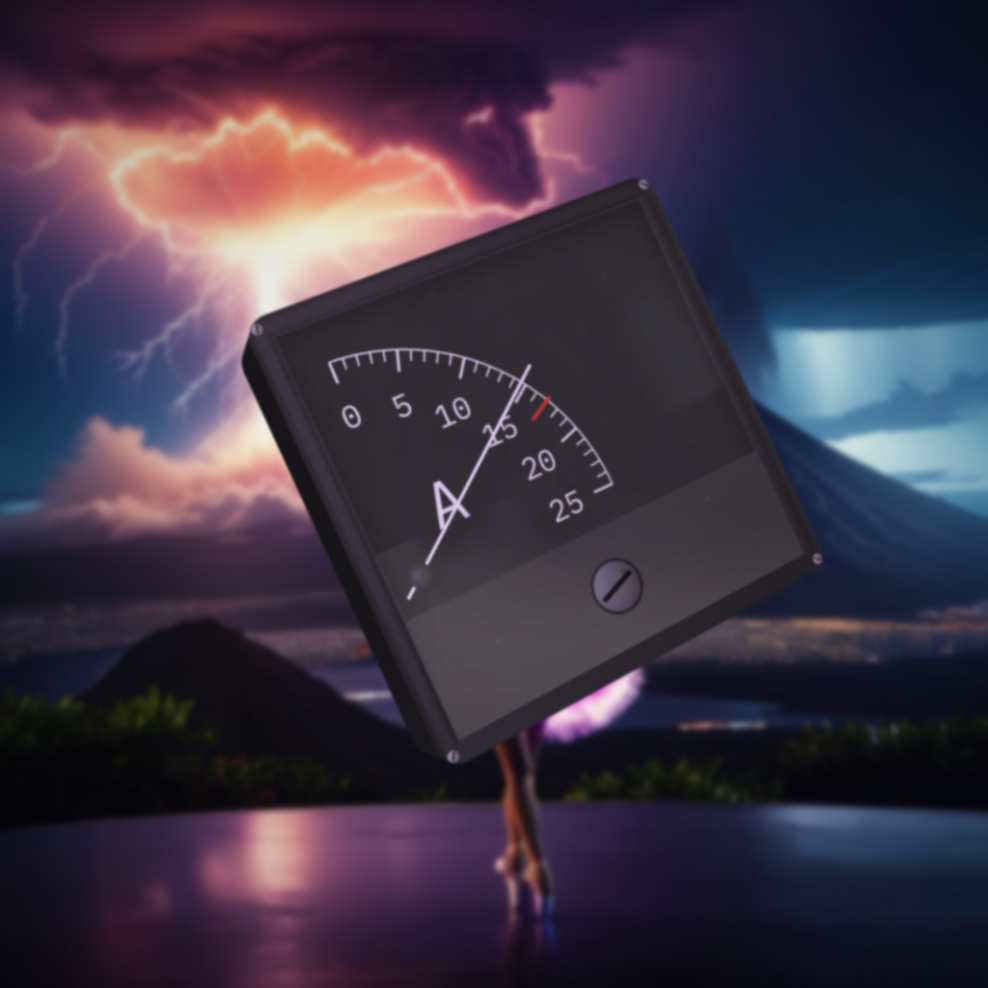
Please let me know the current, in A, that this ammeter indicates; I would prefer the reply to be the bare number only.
14.5
